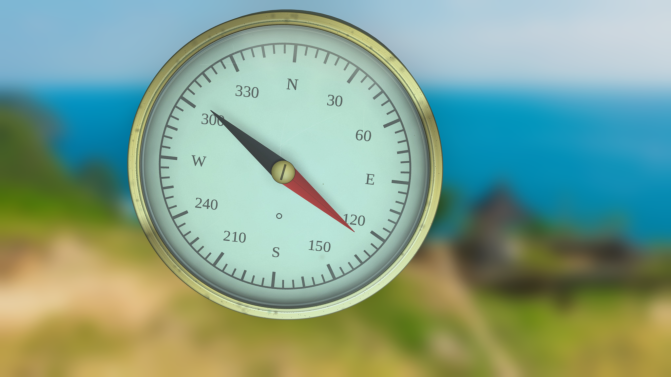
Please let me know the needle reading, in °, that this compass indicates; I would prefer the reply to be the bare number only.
125
